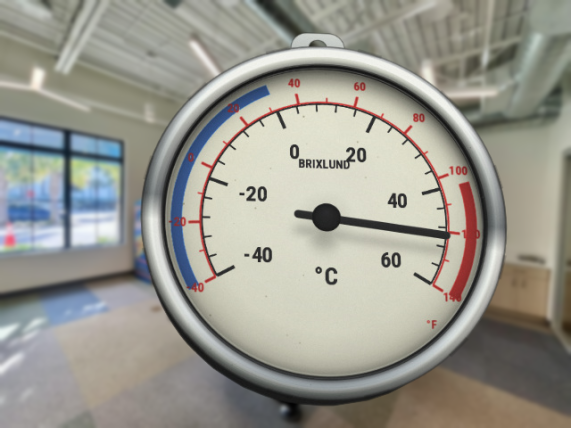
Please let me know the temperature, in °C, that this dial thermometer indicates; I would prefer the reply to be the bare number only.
50
